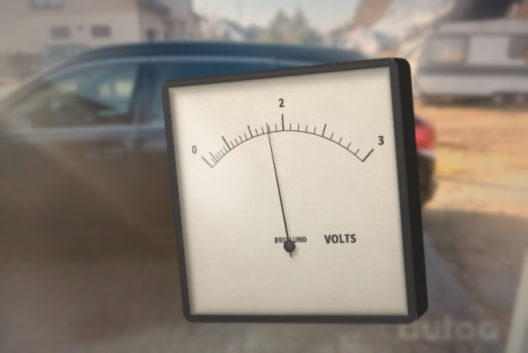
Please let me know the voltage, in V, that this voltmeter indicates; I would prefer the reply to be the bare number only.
1.8
